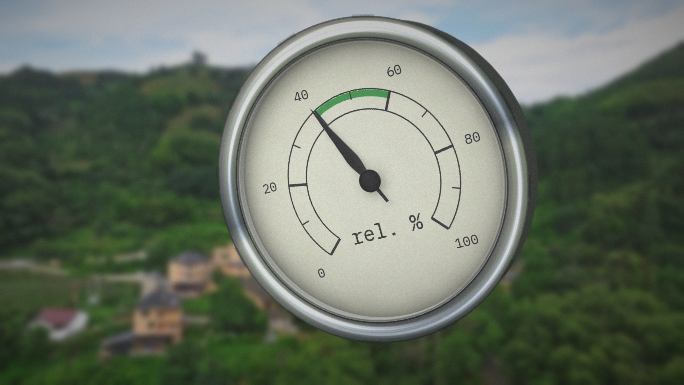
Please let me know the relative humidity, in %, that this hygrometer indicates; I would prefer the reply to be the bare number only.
40
